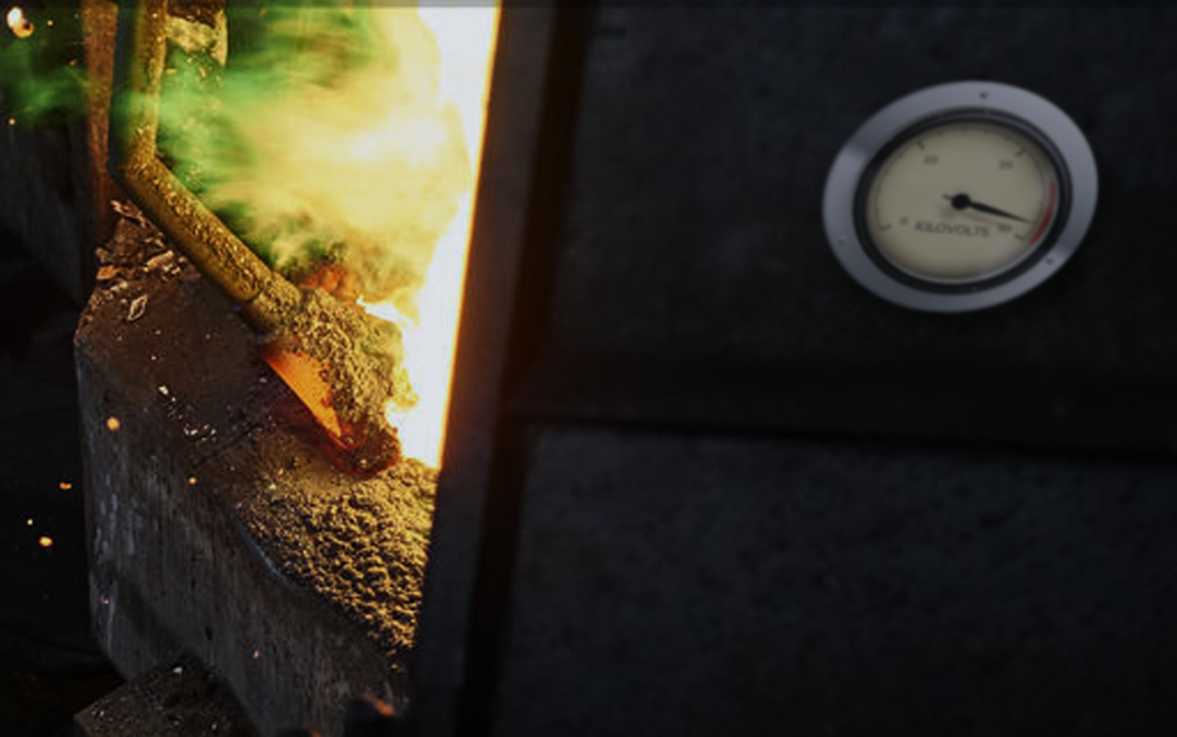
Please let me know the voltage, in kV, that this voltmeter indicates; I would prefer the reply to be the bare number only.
28
